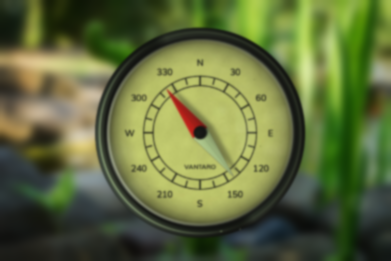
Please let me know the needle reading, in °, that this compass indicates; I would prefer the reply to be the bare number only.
322.5
